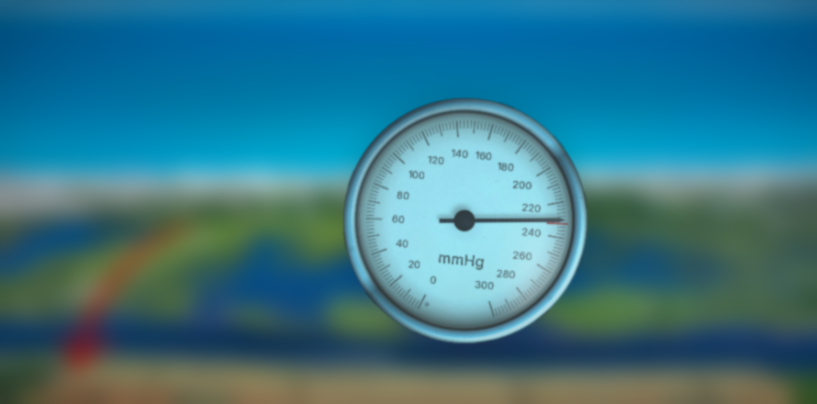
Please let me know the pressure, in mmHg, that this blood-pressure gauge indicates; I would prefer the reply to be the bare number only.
230
